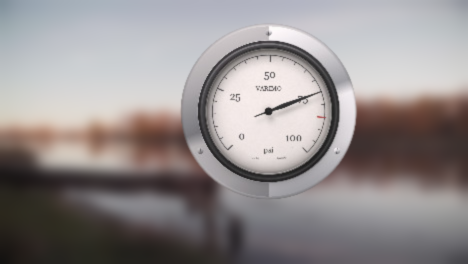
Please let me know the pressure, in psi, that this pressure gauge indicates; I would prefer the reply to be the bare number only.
75
